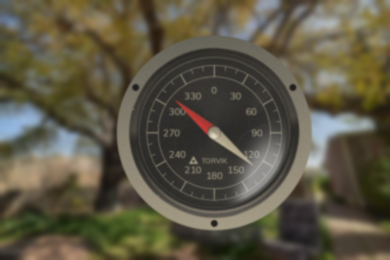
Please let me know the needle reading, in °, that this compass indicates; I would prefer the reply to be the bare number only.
310
